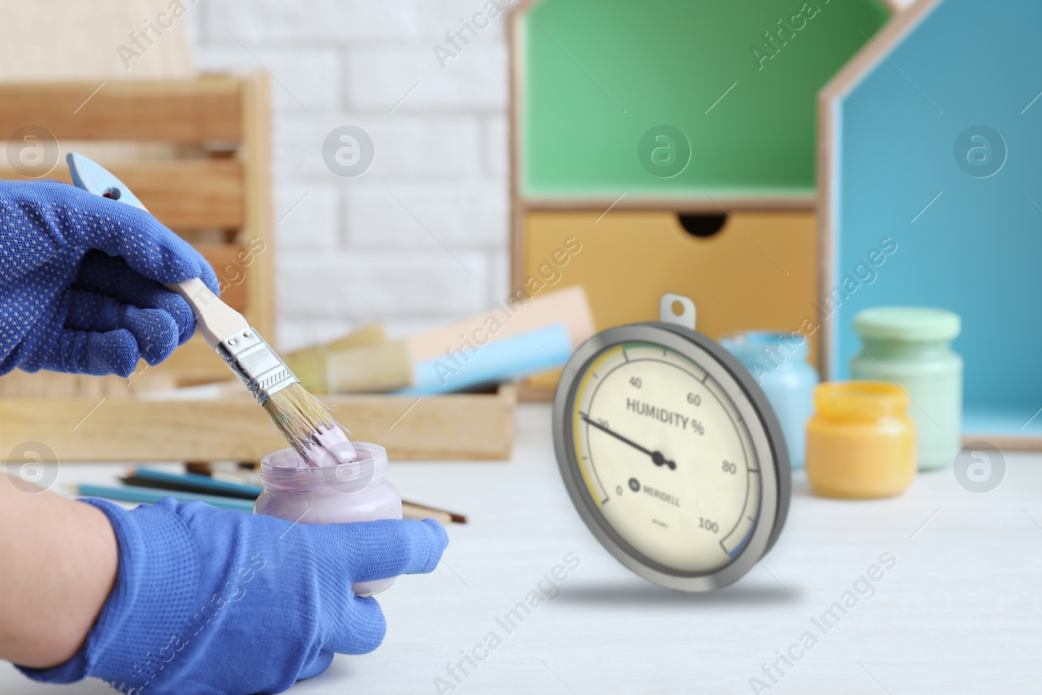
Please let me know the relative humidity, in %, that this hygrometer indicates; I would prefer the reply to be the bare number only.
20
